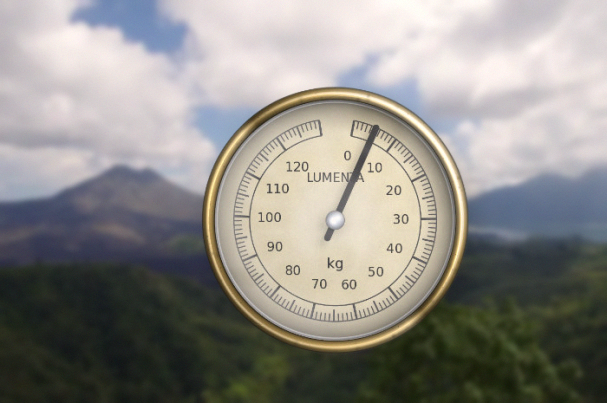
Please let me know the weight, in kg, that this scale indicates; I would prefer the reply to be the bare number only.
5
